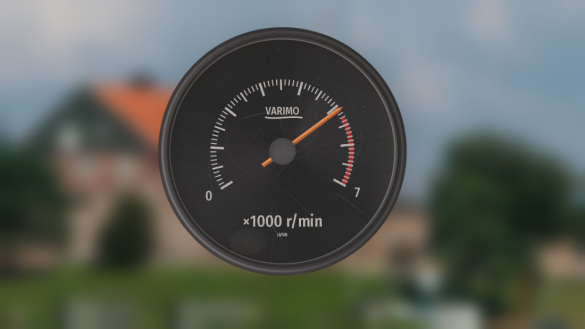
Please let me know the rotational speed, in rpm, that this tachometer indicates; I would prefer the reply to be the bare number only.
5100
